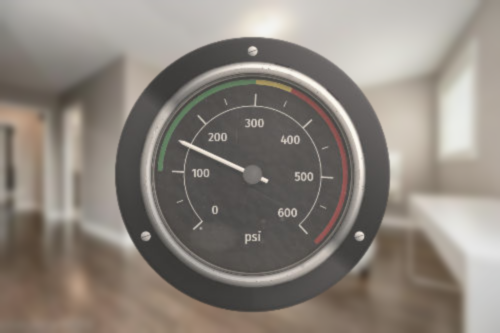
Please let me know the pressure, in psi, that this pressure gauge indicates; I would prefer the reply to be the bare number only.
150
